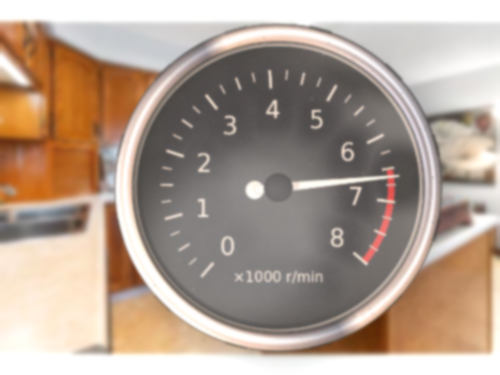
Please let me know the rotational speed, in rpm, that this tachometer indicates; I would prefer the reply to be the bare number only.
6625
